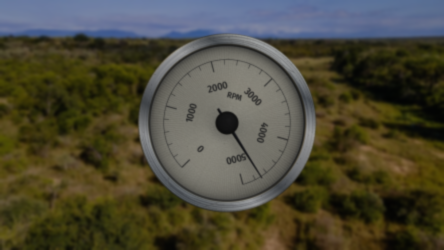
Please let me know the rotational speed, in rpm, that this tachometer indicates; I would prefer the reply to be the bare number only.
4700
